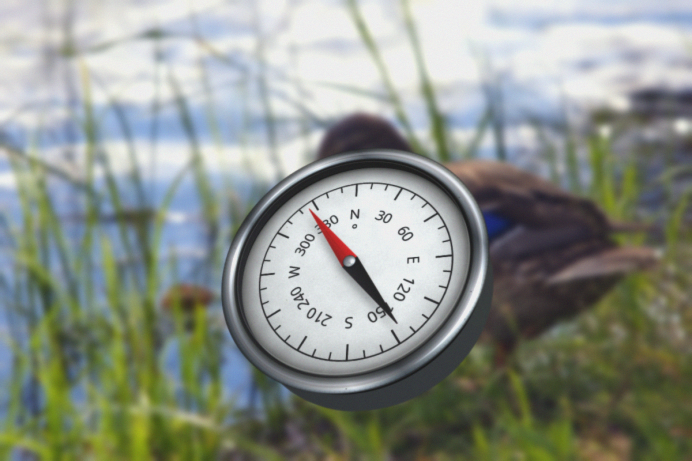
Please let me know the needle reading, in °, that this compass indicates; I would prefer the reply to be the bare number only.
325
